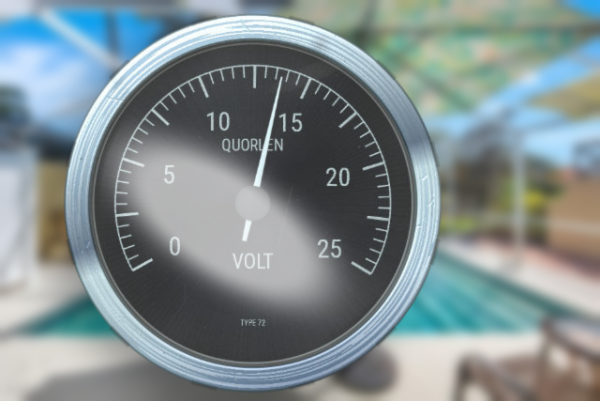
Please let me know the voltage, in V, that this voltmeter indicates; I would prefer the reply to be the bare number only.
13.75
